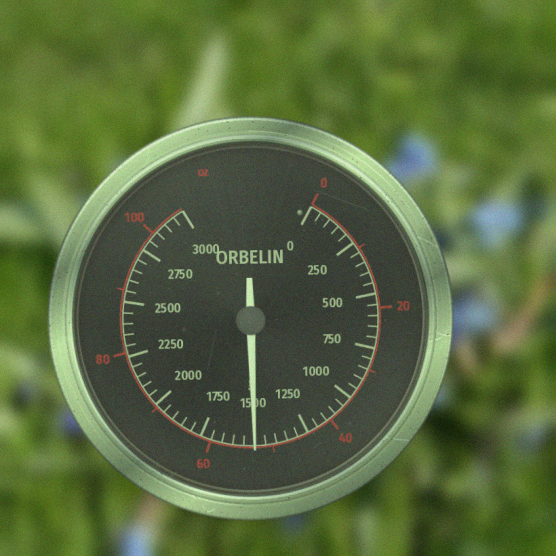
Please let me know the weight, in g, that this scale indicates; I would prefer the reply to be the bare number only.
1500
